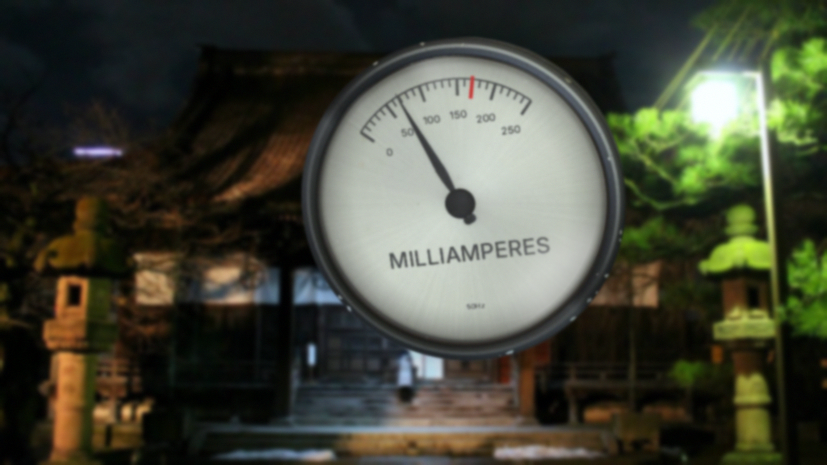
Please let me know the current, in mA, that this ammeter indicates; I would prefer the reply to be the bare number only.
70
